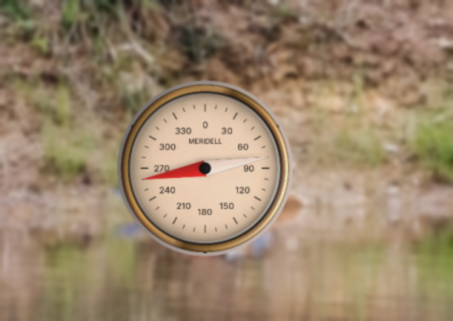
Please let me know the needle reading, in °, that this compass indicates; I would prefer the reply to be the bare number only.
260
